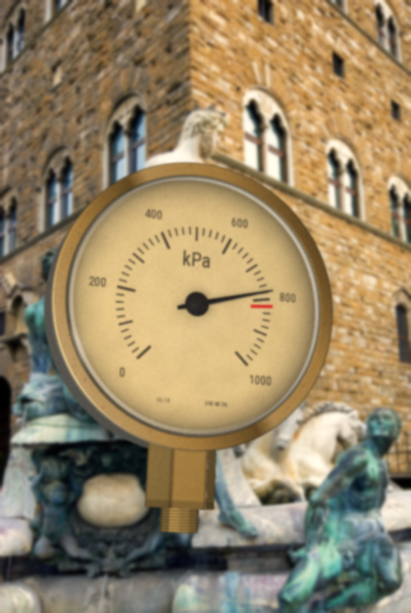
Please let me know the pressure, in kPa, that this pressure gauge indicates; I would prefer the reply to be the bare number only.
780
